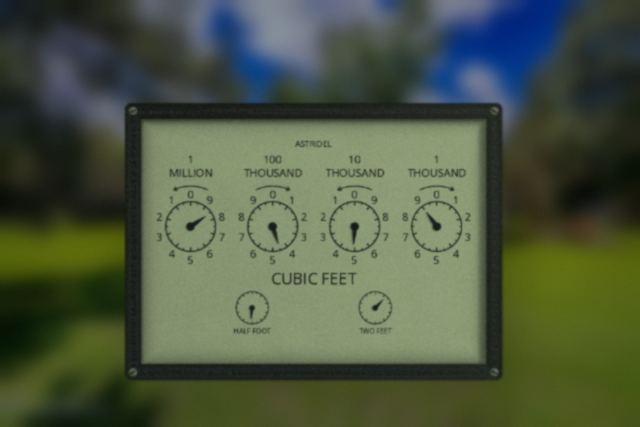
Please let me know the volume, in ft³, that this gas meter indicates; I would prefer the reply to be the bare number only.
844900
